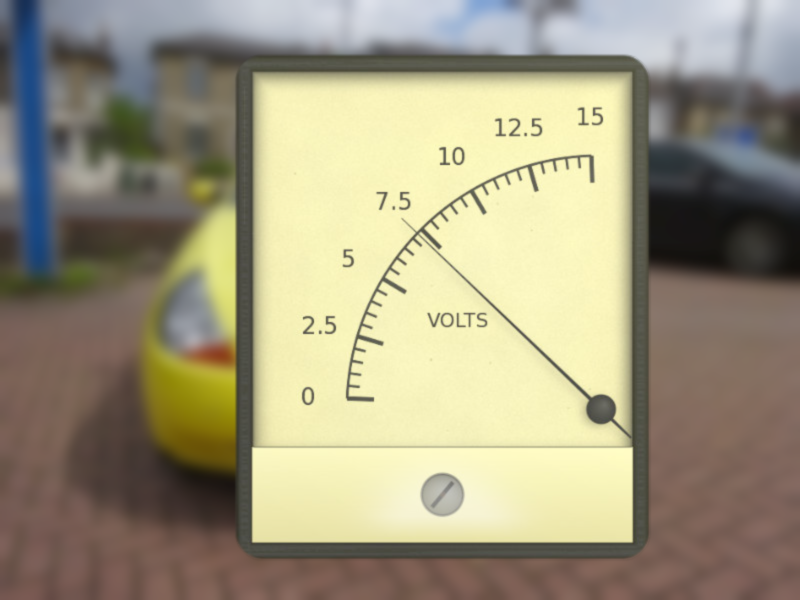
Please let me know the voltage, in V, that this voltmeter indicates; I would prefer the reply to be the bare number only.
7.25
